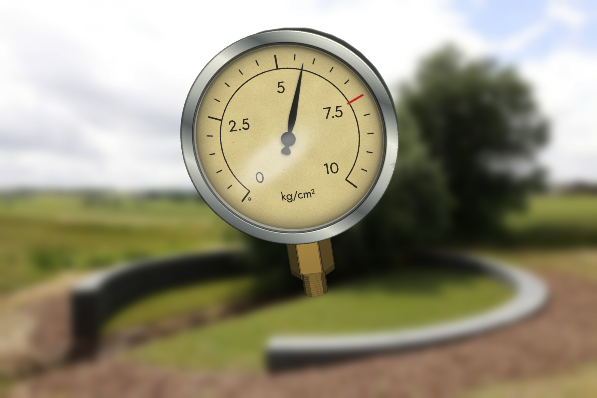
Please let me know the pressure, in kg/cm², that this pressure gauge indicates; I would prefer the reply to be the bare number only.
5.75
